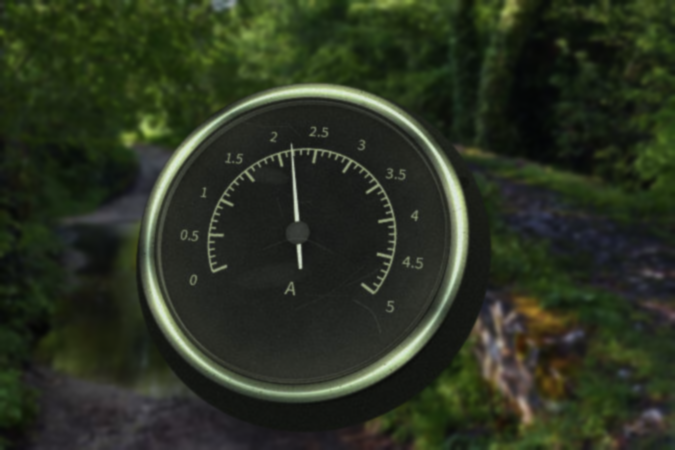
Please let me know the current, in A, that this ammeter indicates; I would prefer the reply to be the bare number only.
2.2
